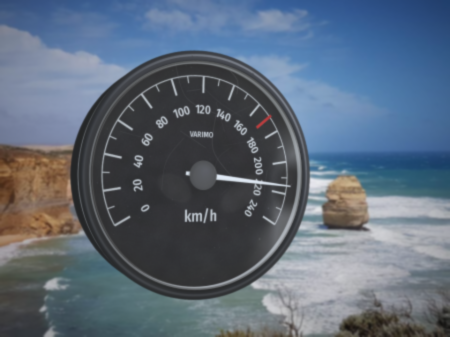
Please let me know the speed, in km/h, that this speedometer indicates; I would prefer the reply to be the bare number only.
215
